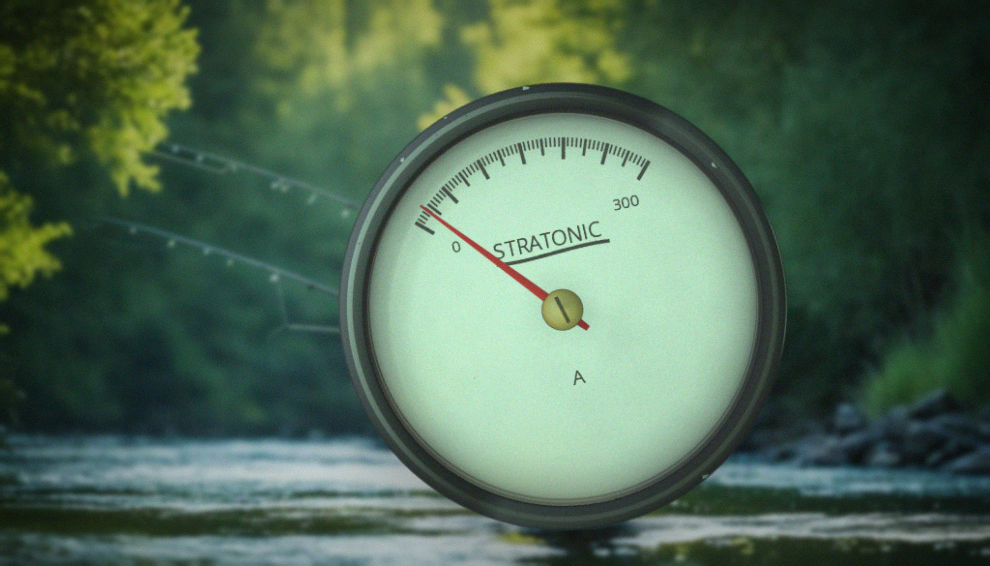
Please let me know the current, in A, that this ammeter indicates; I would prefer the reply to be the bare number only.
20
